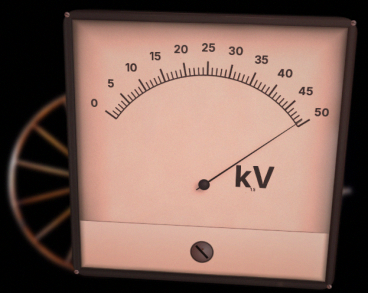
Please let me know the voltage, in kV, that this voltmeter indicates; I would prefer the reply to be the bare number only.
49
